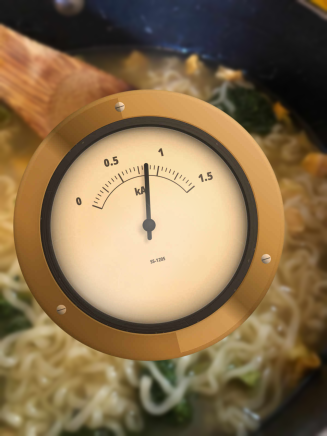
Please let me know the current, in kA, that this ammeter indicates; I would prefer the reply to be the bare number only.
0.85
